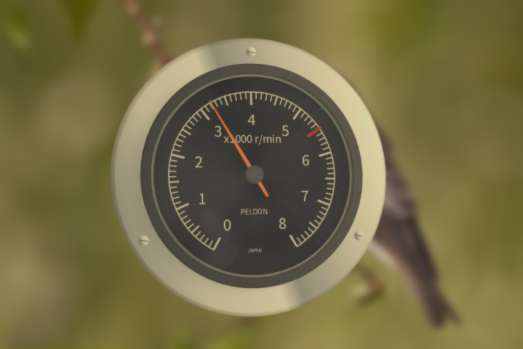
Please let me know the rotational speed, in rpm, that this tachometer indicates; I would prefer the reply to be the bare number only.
3200
